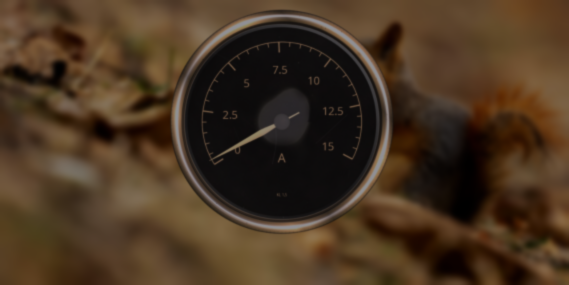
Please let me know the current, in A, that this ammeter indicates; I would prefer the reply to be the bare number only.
0.25
